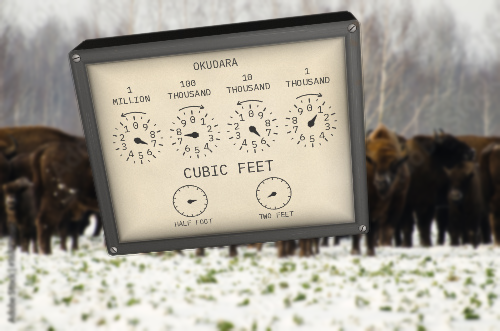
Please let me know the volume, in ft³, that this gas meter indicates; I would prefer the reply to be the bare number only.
676100
